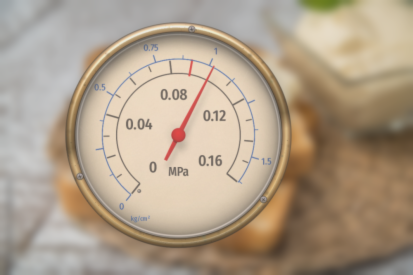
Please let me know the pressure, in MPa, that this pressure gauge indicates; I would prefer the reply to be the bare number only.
0.1
